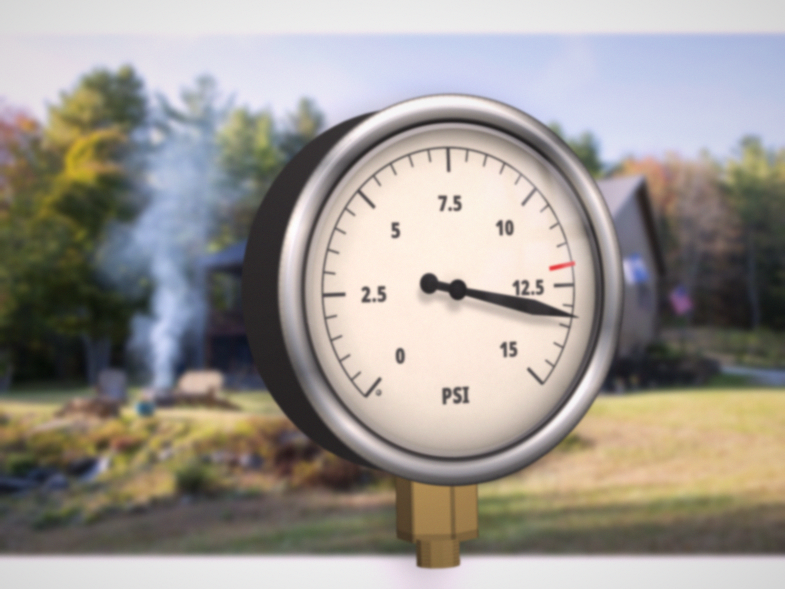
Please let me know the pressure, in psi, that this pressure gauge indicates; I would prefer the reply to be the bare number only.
13.25
